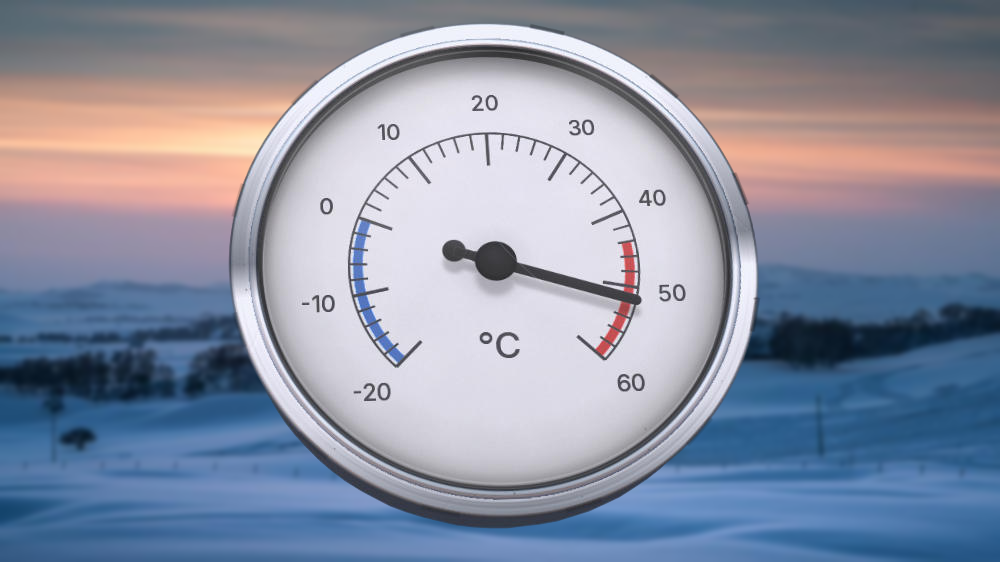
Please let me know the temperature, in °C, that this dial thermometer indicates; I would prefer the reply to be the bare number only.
52
